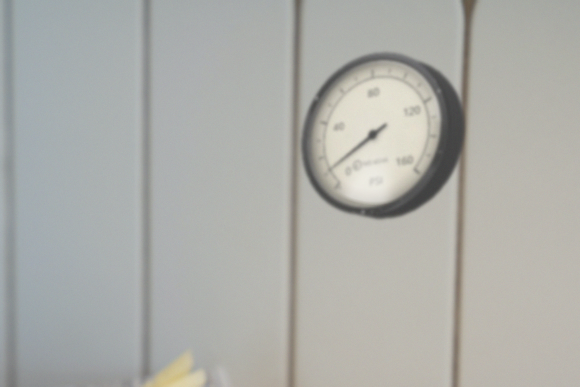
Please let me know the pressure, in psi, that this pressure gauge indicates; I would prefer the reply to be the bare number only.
10
